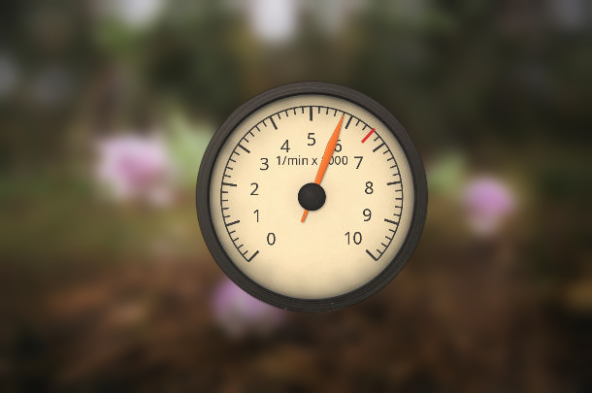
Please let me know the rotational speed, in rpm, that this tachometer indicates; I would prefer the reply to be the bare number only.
5800
